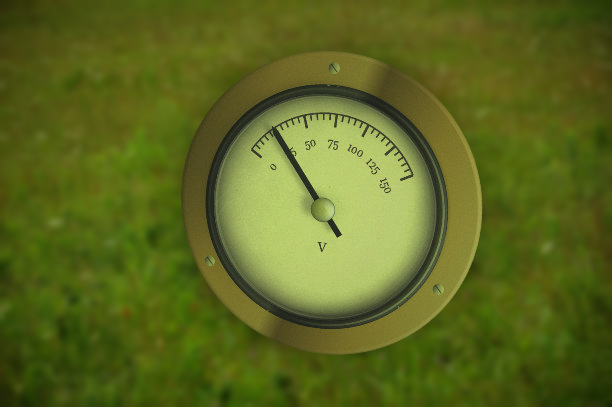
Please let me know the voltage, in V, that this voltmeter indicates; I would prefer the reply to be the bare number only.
25
